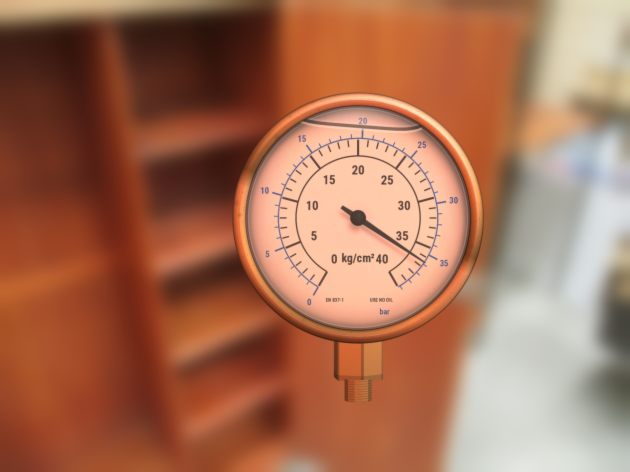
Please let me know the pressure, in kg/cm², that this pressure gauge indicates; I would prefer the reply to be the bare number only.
36.5
